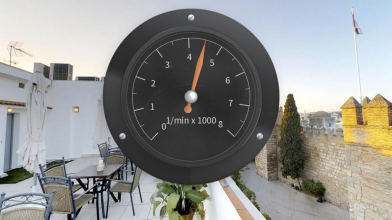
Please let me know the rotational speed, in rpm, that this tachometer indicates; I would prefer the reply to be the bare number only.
4500
